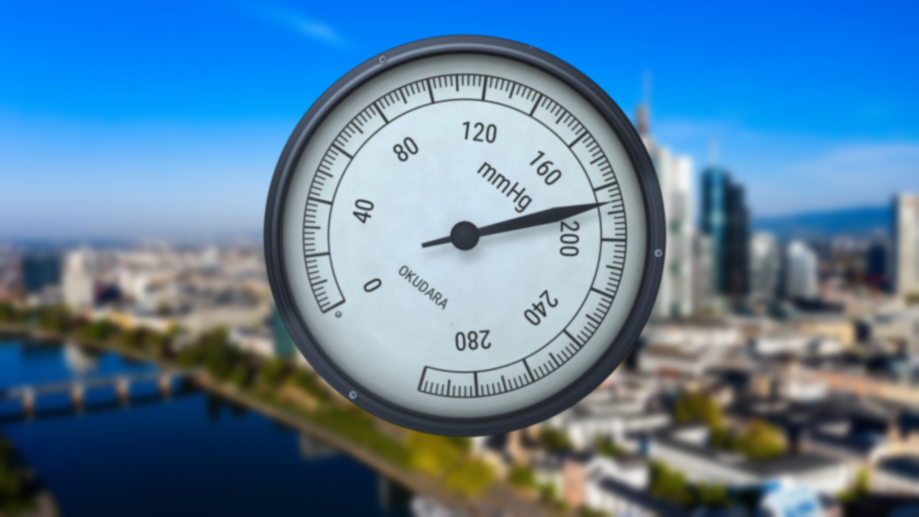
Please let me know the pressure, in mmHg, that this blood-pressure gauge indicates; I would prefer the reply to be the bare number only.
186
